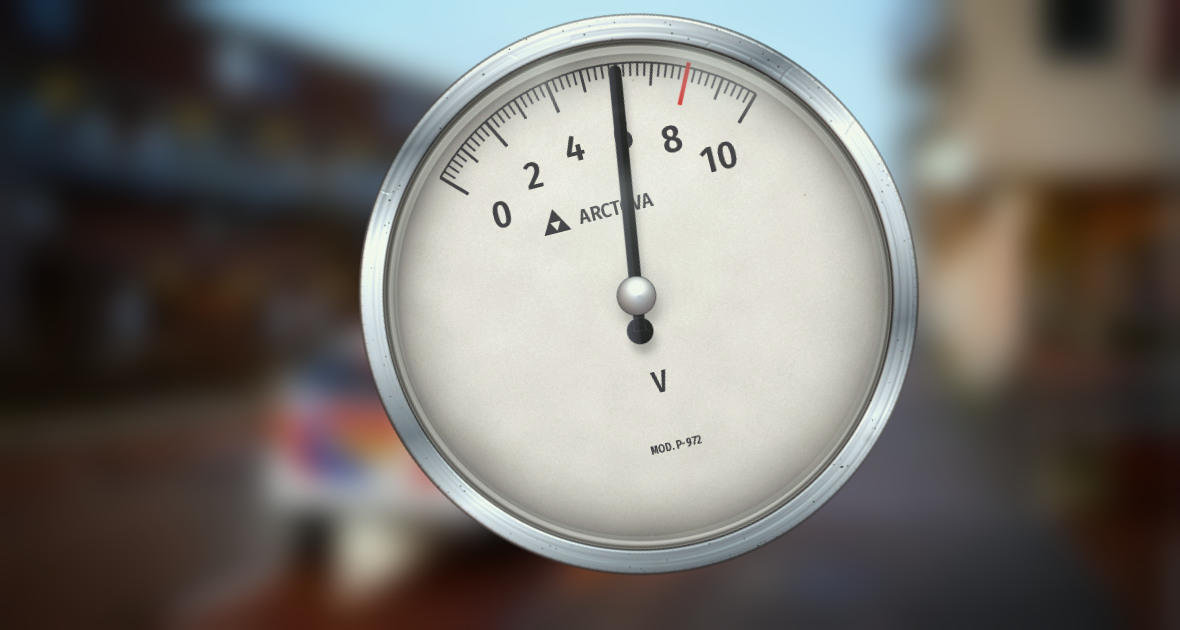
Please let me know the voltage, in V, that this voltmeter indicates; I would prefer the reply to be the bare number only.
6
